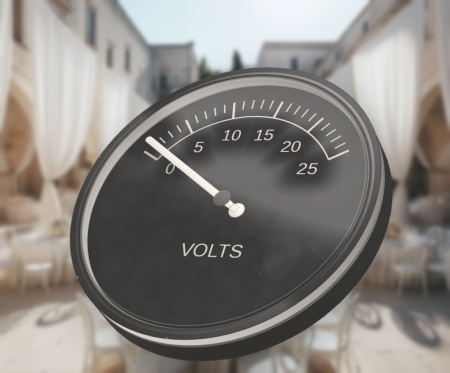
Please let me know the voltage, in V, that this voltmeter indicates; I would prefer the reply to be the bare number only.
1
